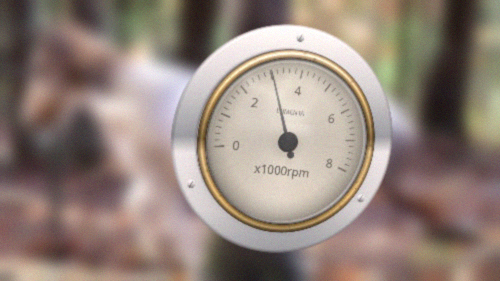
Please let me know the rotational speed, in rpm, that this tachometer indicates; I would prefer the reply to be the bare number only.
3000
